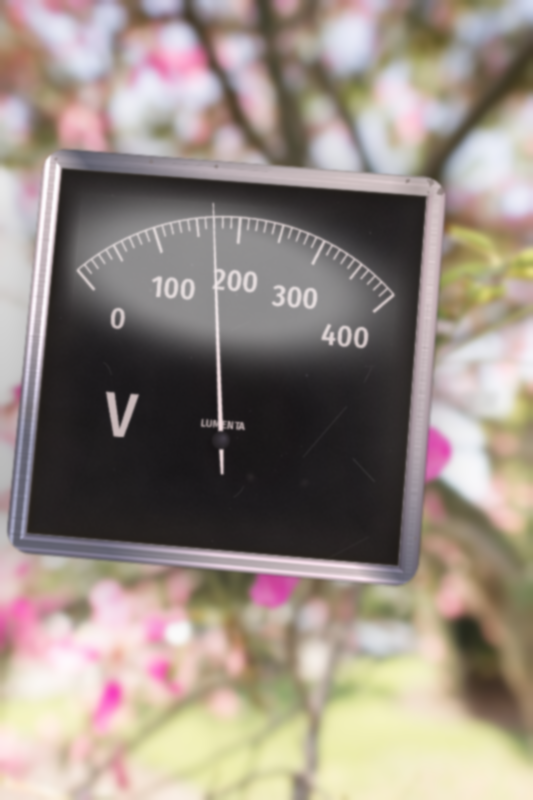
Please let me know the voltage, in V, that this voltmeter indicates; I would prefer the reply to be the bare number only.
170
